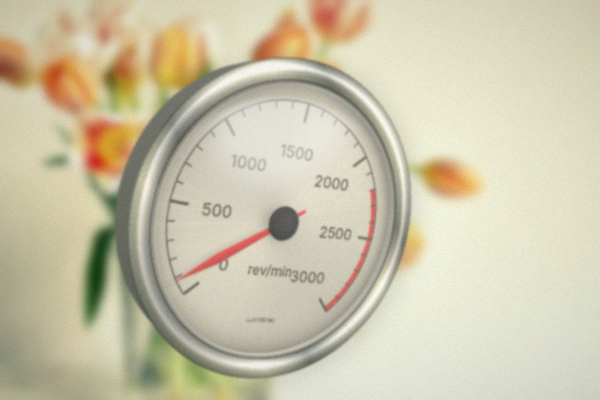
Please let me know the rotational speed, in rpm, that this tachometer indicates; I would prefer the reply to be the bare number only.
100
